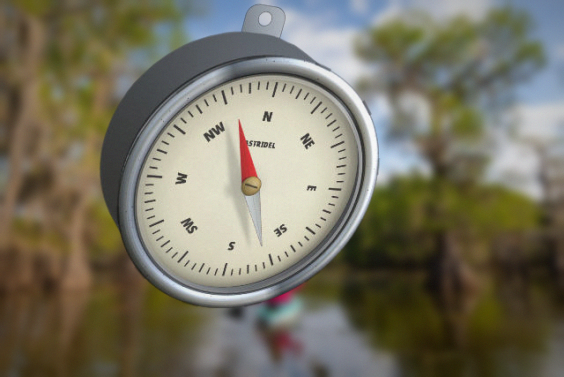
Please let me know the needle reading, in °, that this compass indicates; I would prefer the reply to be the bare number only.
335
